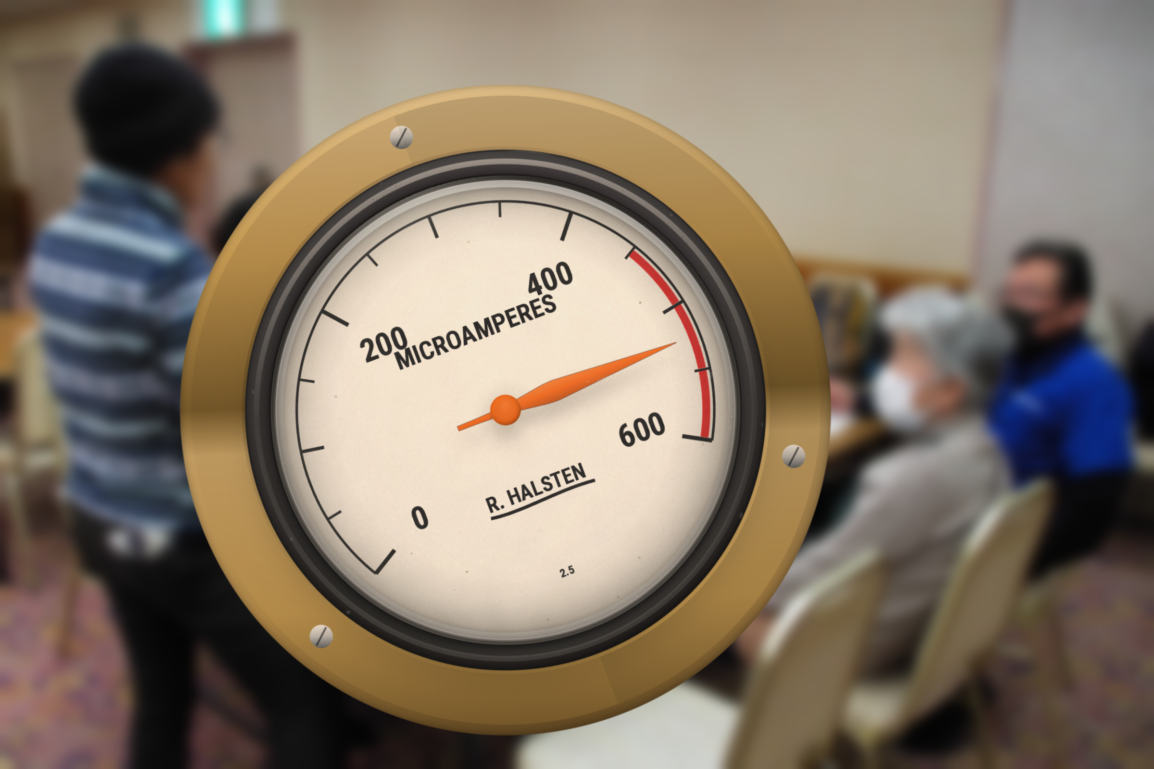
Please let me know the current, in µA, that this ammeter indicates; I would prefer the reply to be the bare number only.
525
